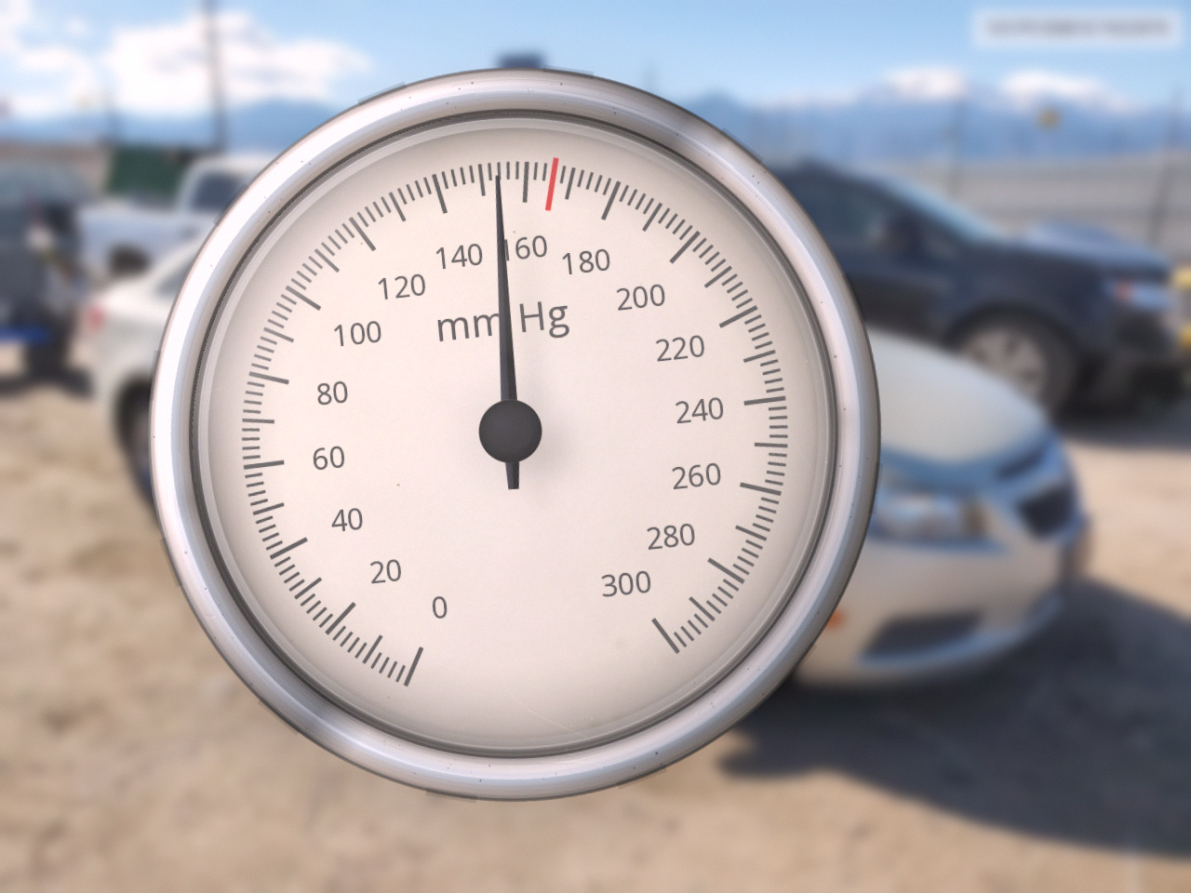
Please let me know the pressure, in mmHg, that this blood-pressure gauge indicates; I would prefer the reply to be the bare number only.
154
